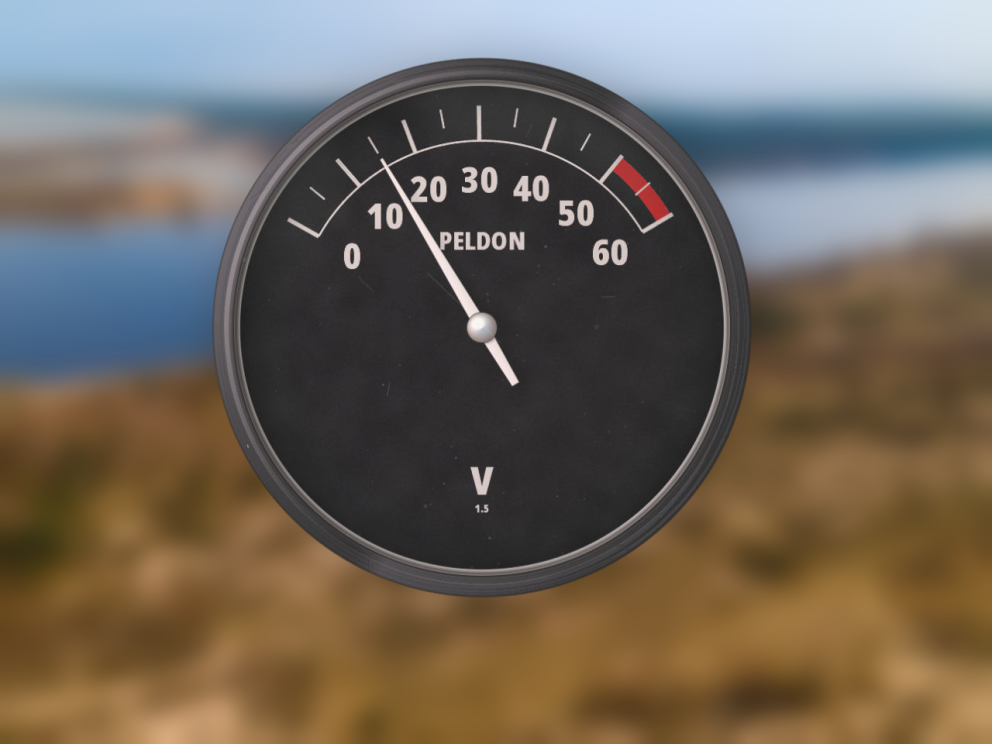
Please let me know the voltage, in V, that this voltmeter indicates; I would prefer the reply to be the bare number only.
15
